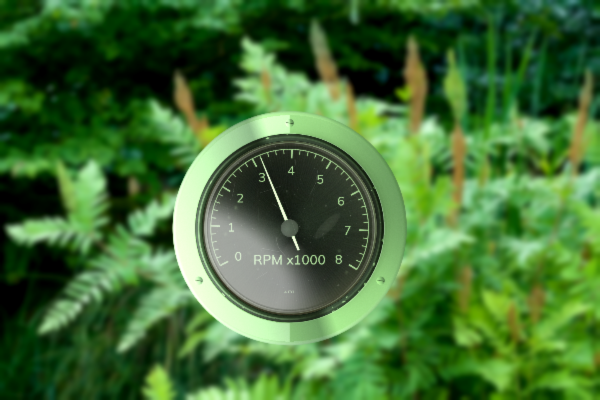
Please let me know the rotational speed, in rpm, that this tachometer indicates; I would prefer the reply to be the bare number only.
3200
